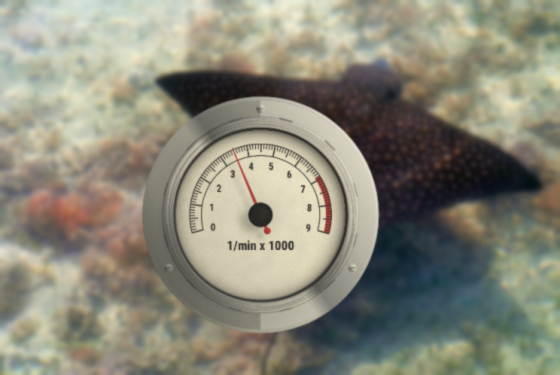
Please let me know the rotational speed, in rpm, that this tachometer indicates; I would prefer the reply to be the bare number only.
3500
